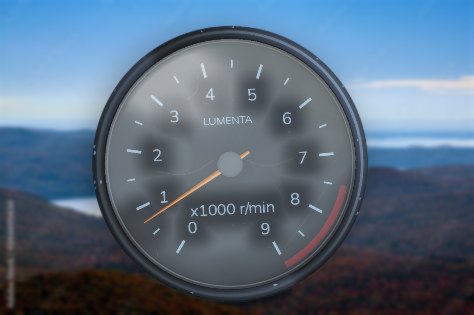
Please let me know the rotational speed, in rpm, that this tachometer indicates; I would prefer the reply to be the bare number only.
750
